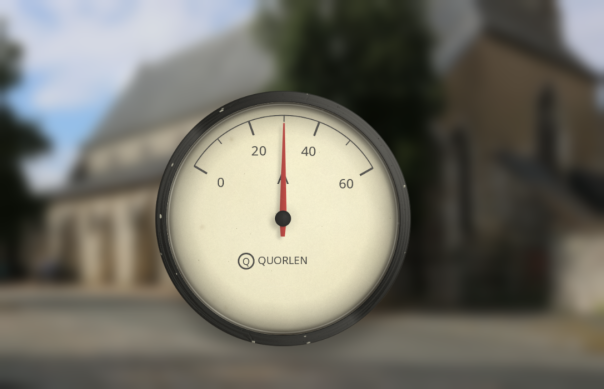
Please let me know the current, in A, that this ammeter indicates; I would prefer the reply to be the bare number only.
30
